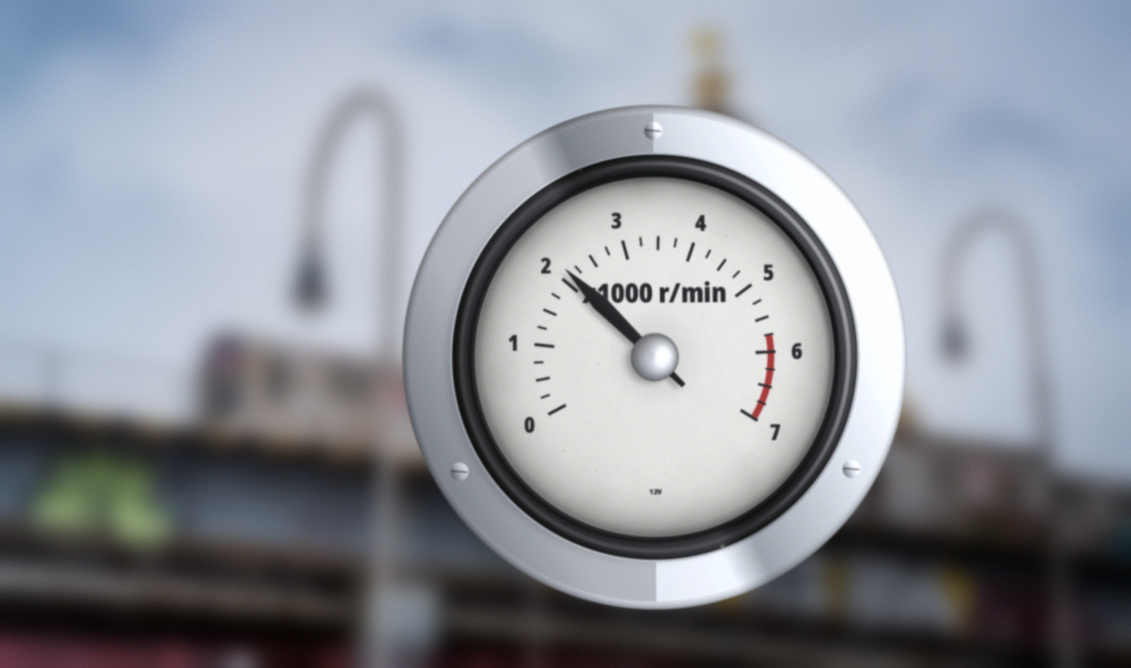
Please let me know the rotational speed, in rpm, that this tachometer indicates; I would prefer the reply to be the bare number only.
2125
